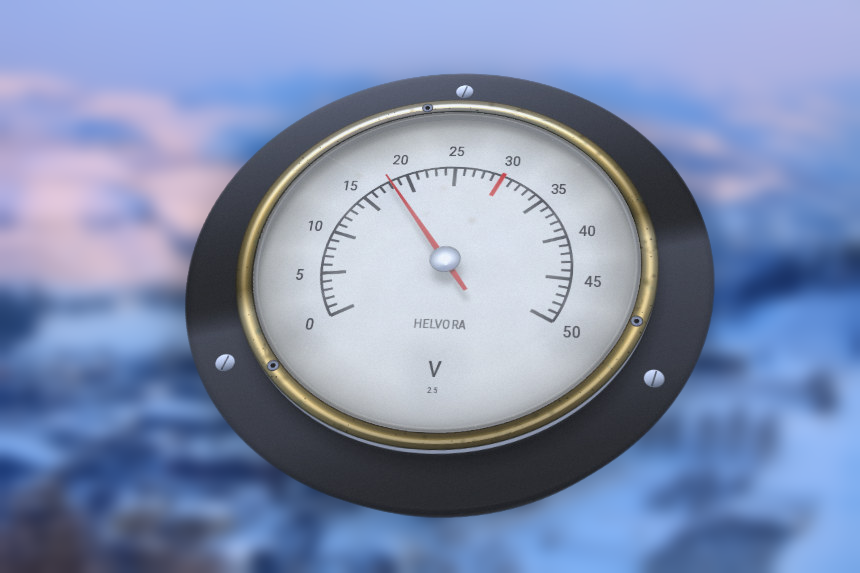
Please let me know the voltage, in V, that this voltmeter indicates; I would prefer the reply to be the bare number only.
18
